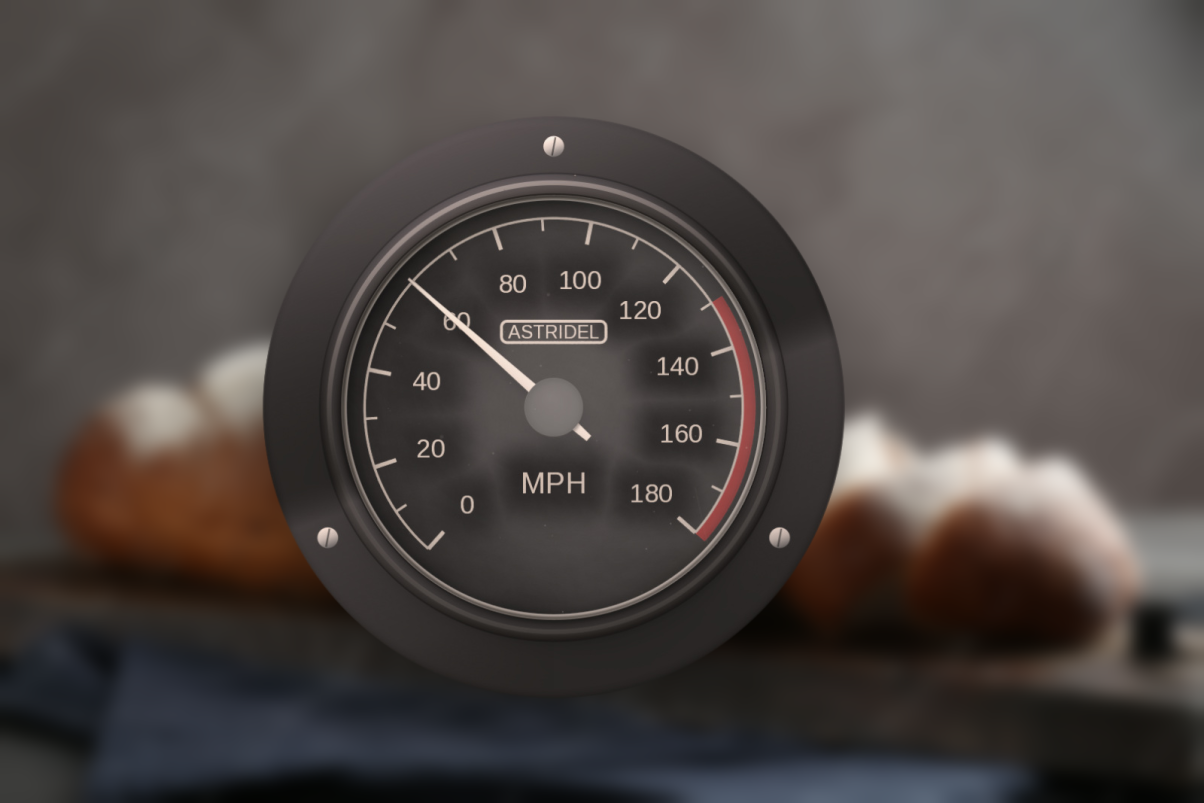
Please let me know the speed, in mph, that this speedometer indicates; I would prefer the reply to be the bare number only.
60
